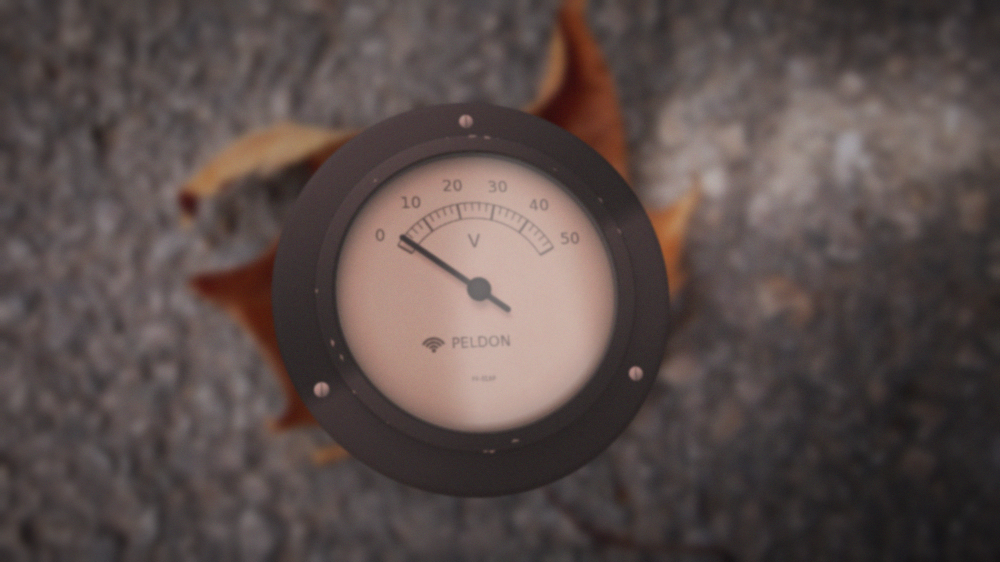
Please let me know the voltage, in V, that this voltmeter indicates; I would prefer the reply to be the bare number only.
2
